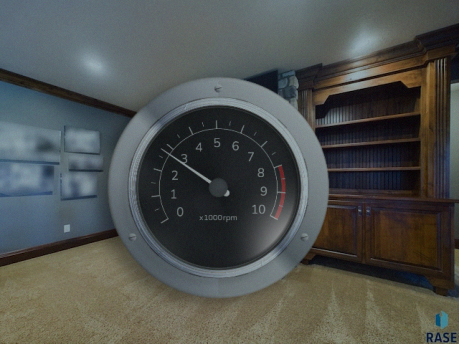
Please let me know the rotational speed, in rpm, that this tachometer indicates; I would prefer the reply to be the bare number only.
2750
